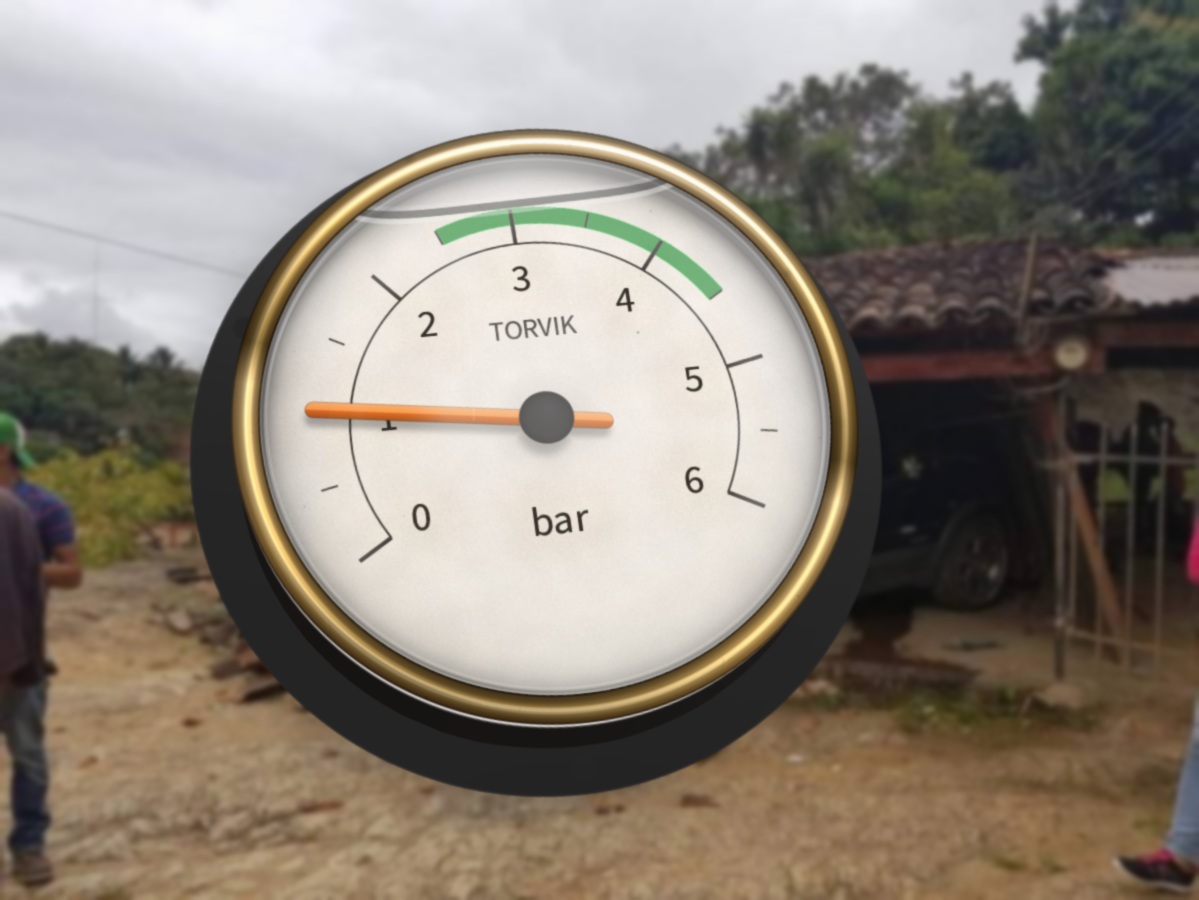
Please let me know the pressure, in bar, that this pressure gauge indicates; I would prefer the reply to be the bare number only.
1
